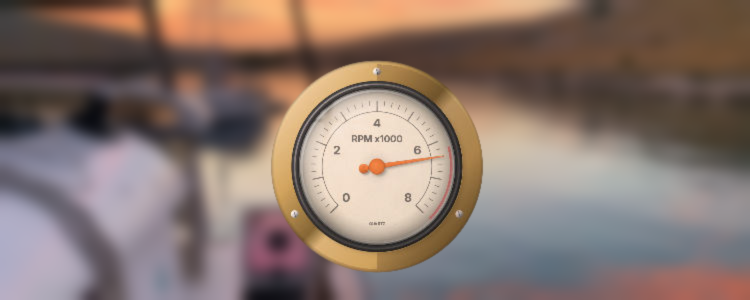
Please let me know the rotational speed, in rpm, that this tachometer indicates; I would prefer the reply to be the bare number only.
6400
